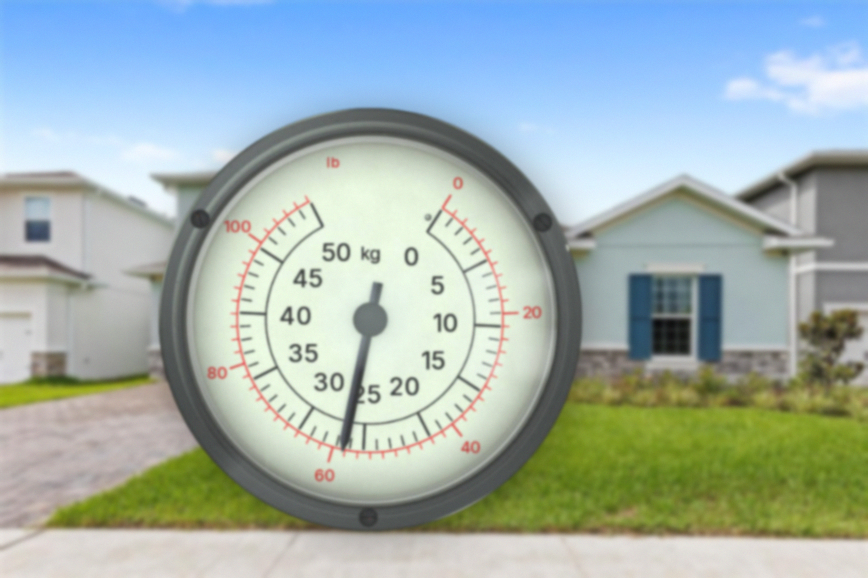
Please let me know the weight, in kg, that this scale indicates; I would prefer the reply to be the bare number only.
26.5
